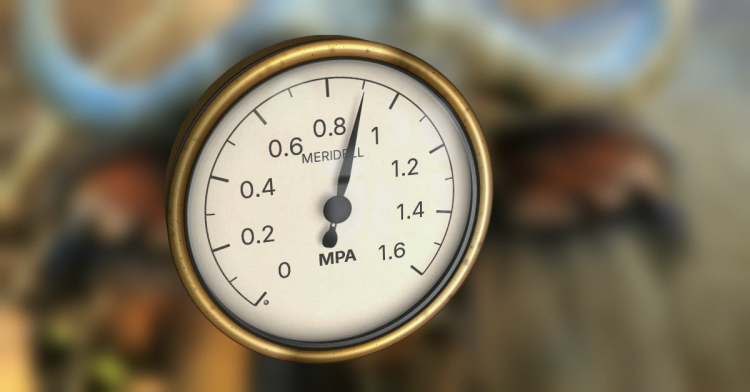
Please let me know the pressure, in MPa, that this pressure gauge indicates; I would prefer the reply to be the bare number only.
0.9
